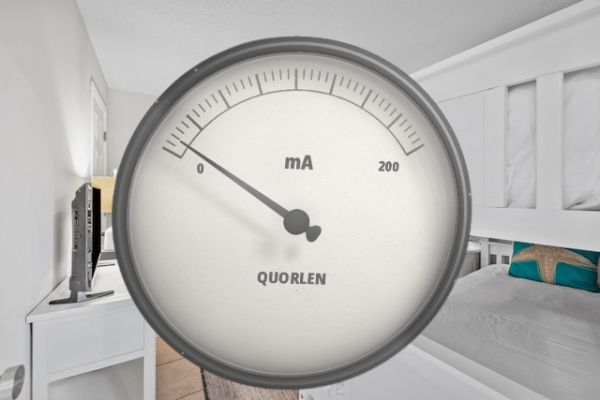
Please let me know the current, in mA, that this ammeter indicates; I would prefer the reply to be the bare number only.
10
